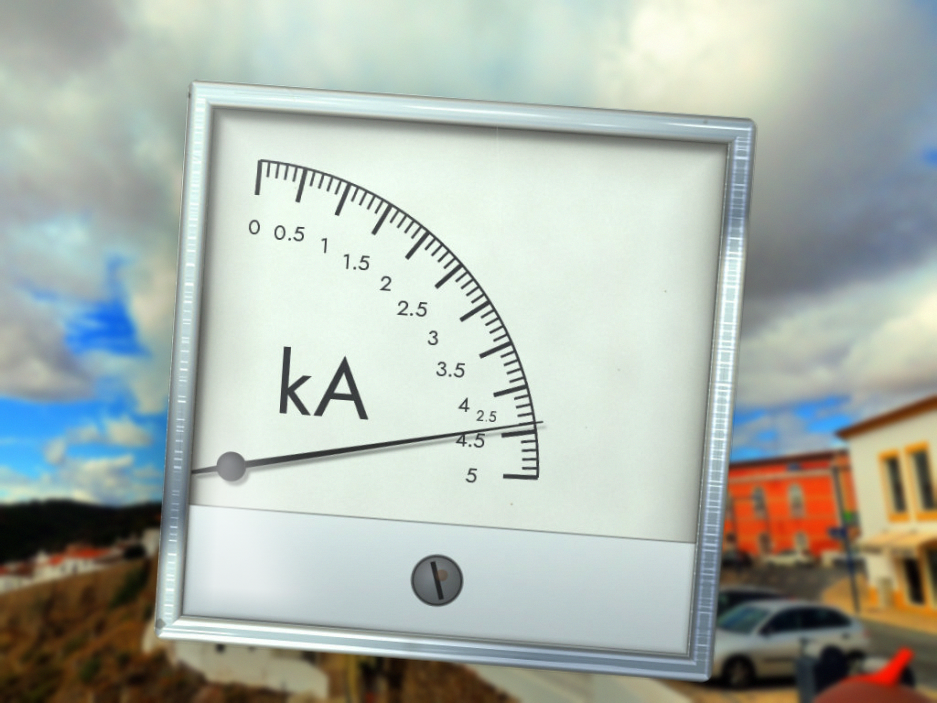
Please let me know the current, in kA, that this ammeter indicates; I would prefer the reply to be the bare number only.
4.4
